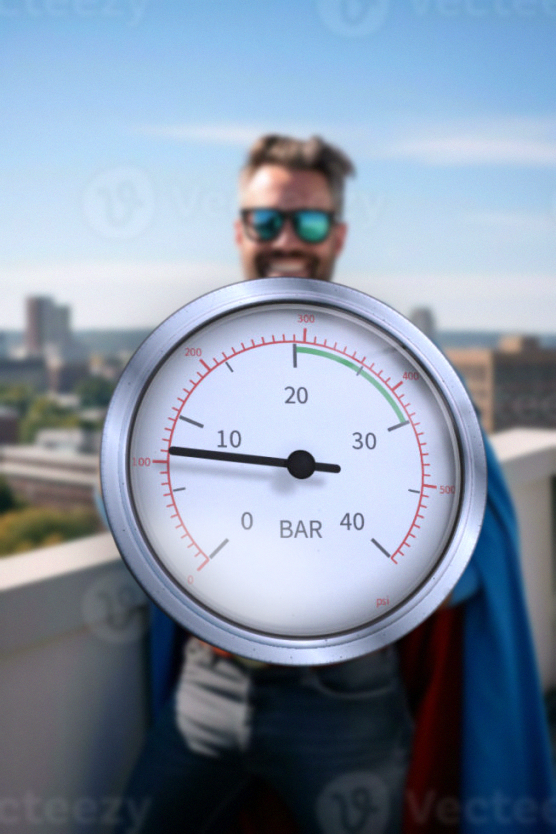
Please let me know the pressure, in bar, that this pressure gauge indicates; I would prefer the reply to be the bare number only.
7.5
